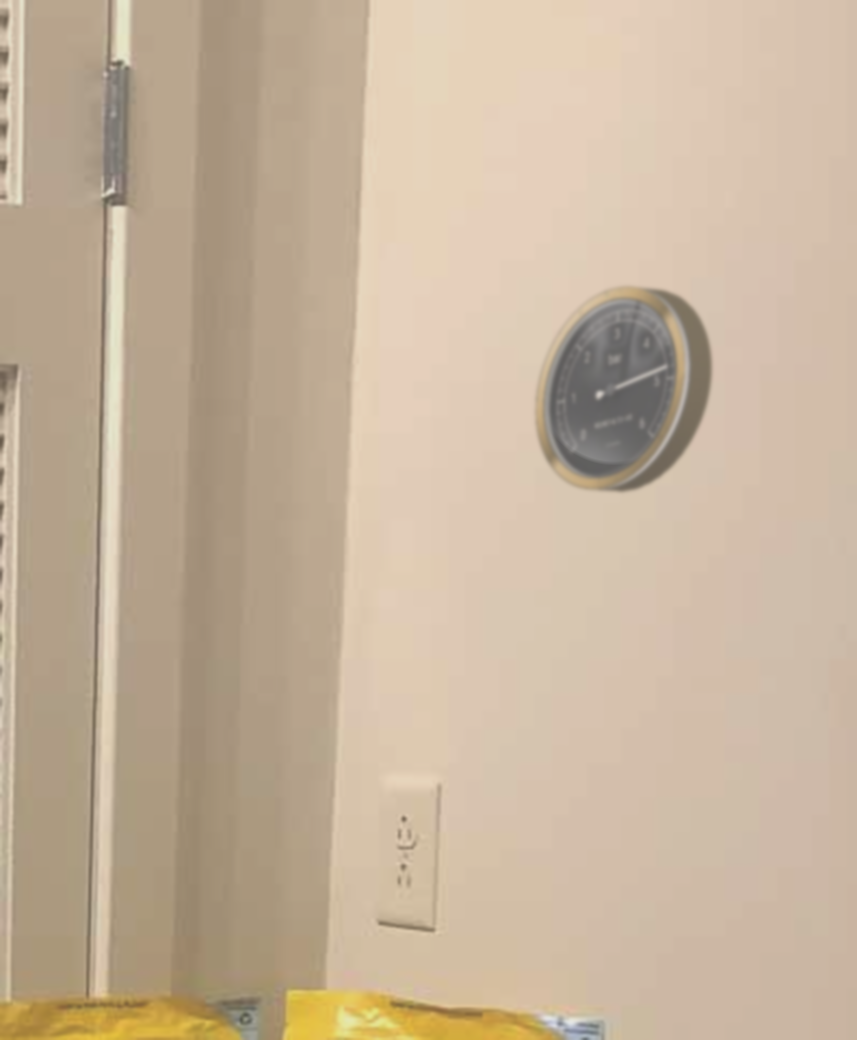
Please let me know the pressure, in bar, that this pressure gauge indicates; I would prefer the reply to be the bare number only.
4.8
